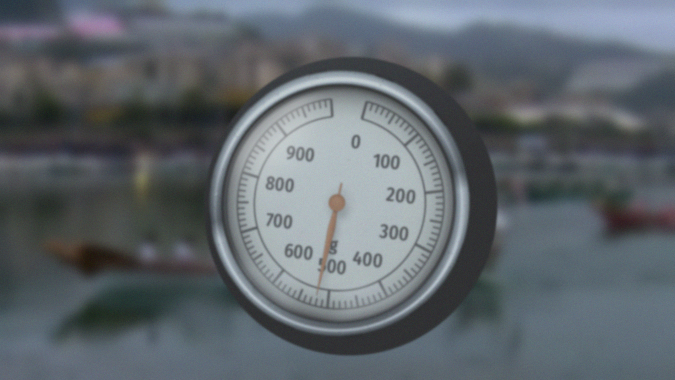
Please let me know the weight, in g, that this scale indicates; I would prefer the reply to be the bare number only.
520
